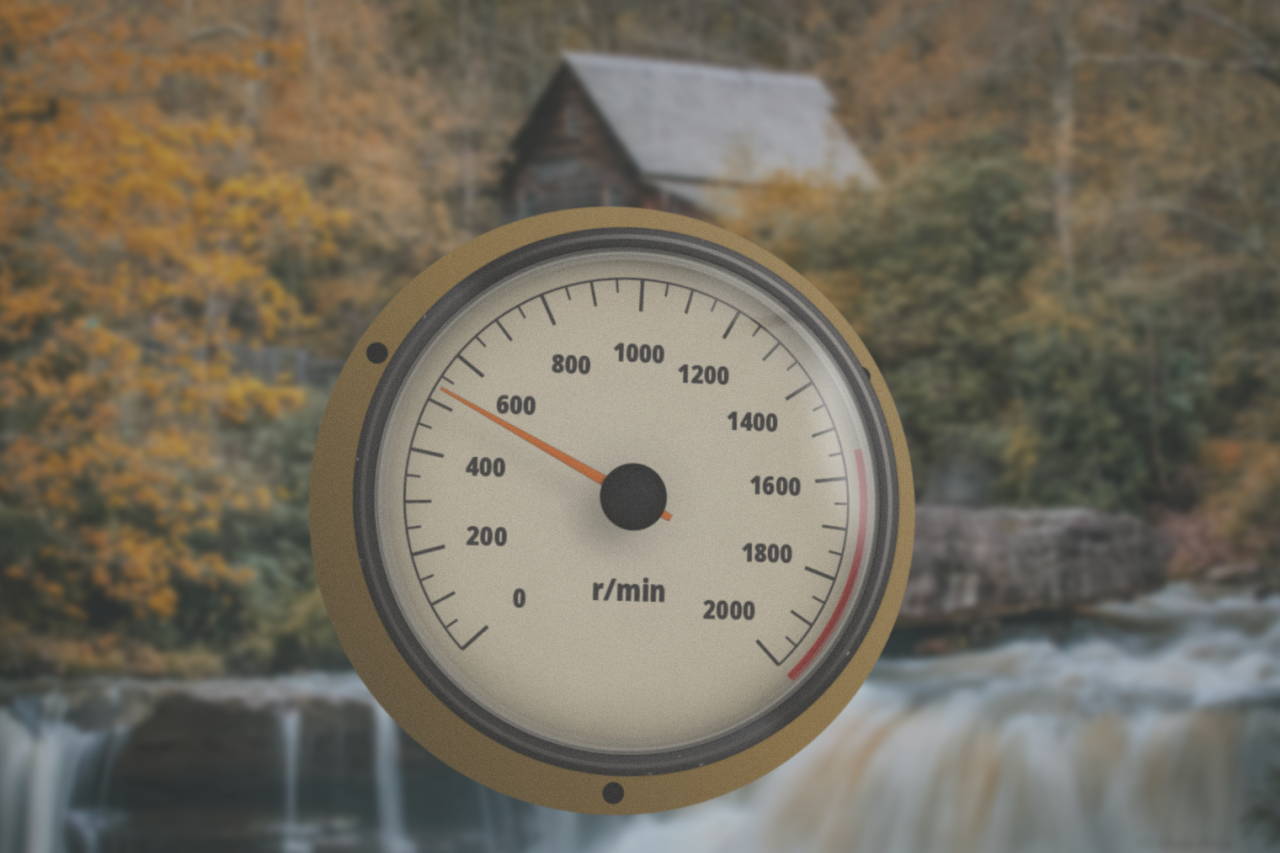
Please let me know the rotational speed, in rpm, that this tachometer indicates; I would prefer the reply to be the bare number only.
525
